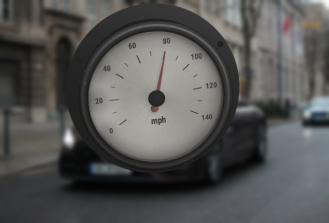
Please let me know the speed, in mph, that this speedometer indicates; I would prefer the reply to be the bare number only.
80
